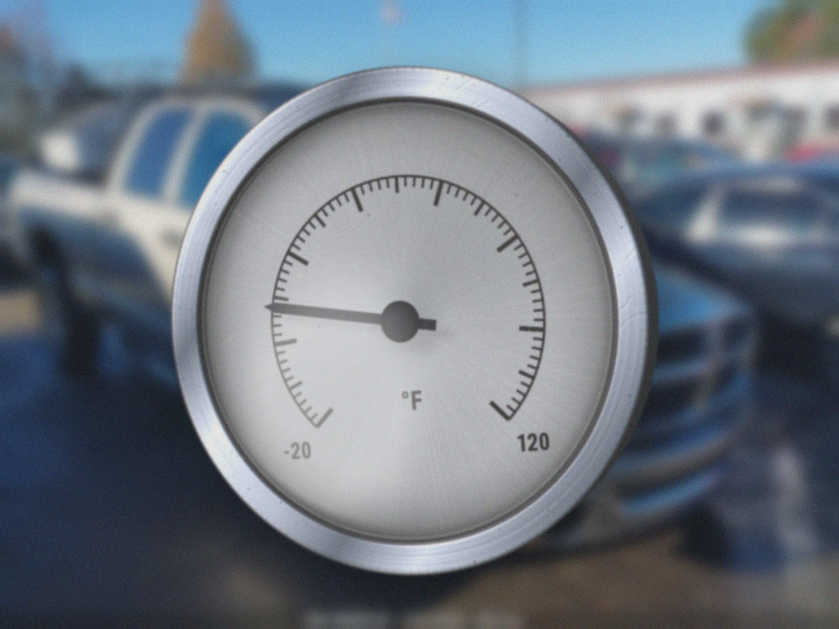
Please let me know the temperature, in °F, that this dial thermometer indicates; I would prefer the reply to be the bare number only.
8
